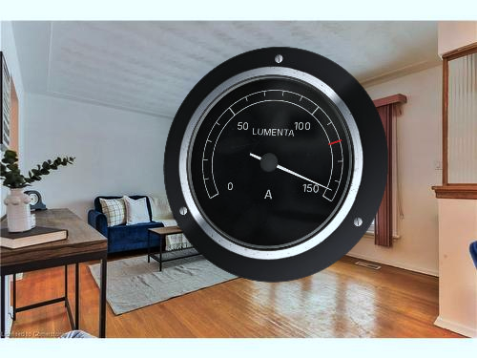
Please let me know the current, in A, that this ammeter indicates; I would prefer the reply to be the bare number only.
145
